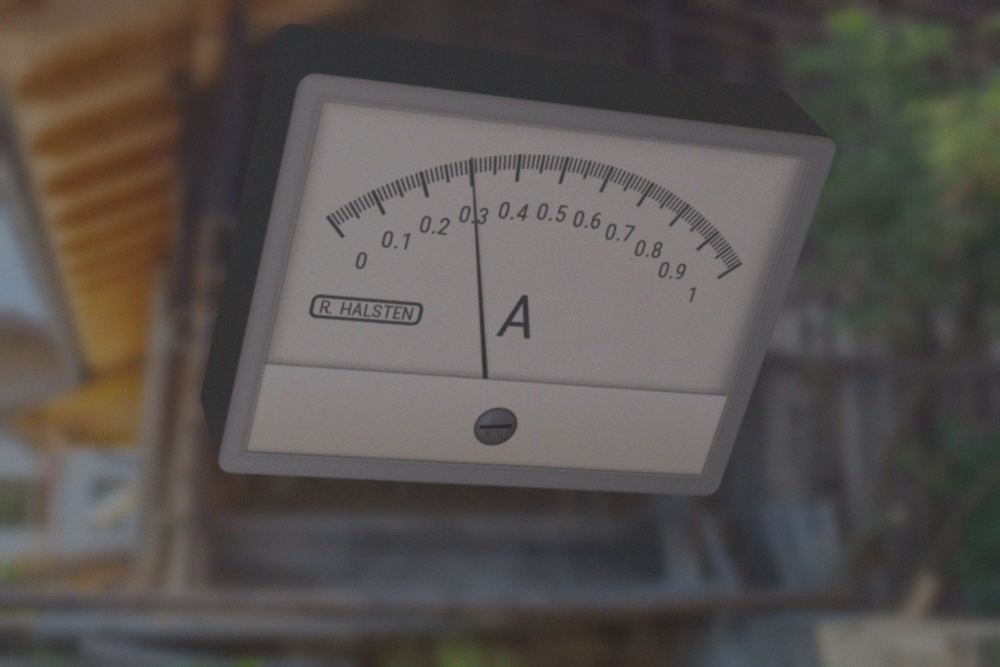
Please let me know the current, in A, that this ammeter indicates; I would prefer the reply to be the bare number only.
0.3
